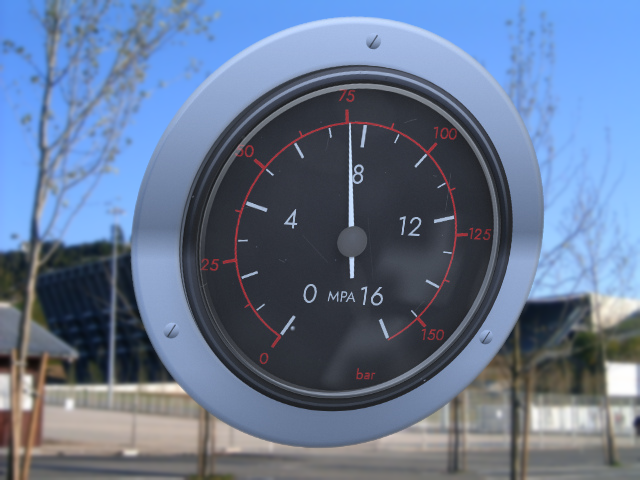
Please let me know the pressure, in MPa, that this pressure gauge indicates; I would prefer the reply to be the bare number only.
7.5
